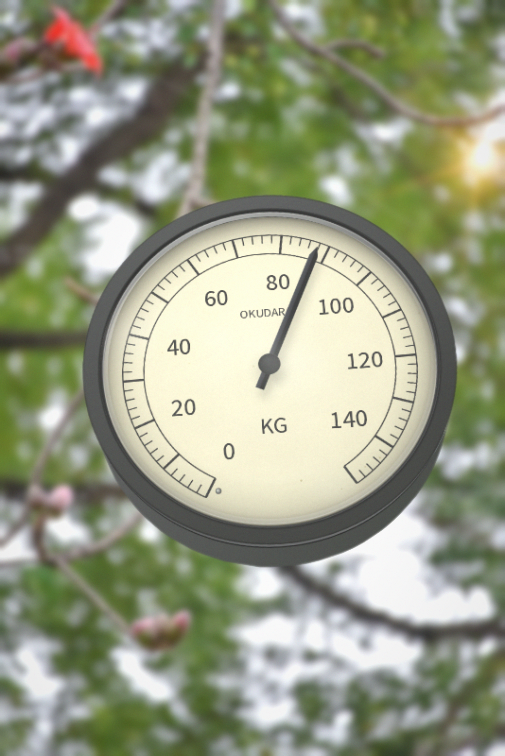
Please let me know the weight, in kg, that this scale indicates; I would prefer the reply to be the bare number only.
88
